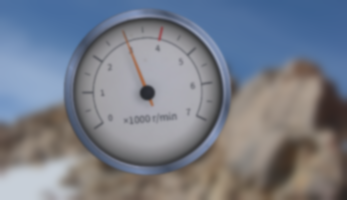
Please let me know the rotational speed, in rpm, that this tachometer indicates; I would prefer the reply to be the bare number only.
3000
